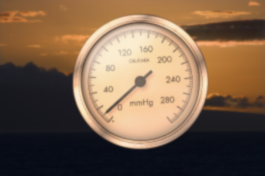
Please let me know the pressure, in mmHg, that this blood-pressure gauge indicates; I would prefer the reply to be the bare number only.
10
